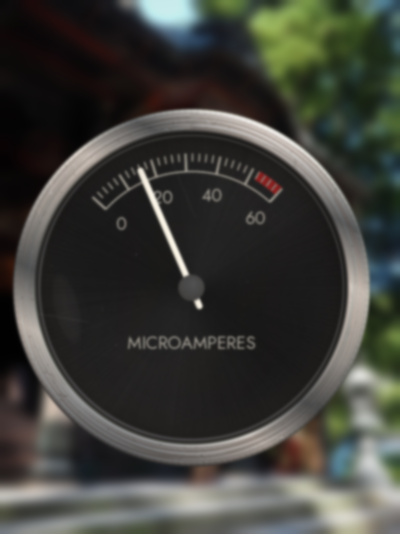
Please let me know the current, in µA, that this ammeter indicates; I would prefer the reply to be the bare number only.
16
